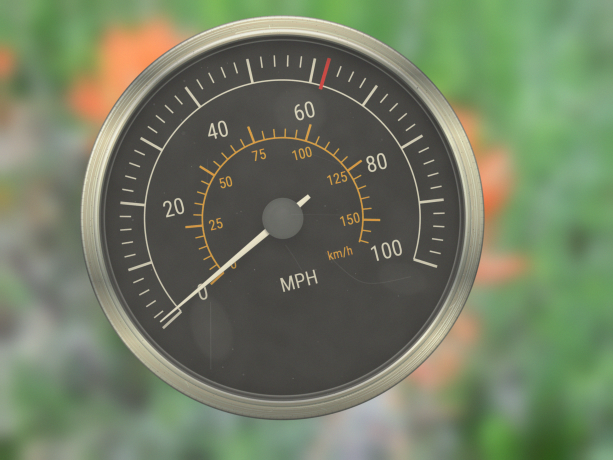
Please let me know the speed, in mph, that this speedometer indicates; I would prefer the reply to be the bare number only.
1
